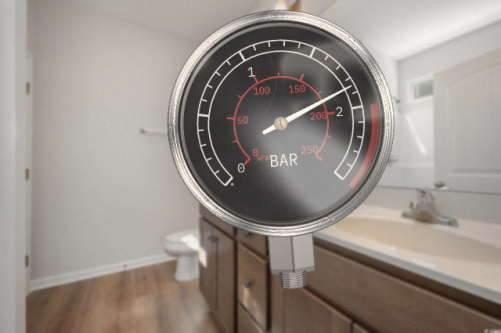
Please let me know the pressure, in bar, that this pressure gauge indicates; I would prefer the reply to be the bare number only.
1.85
